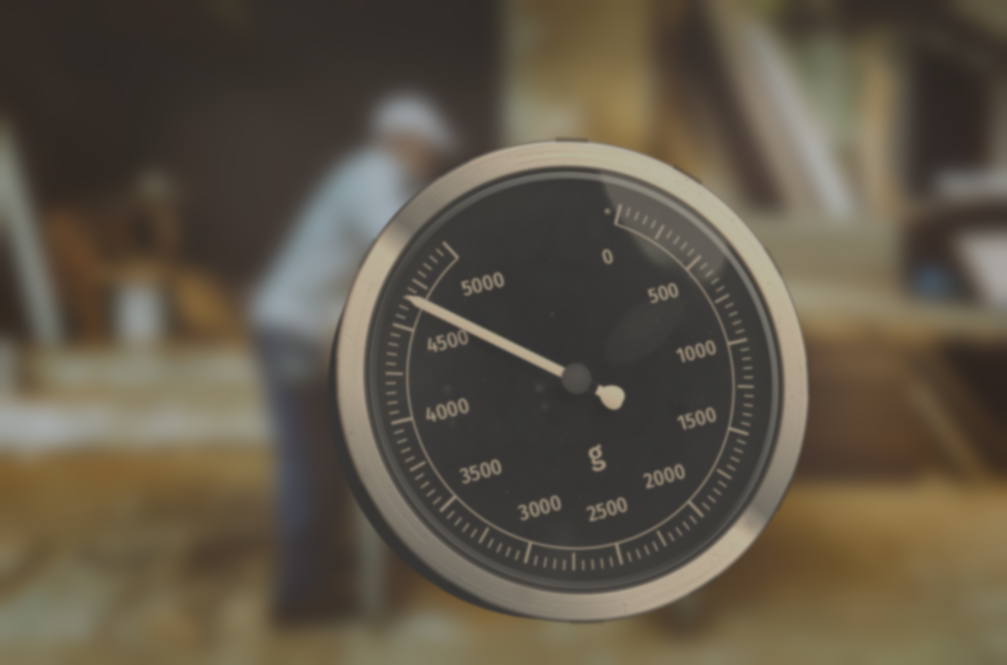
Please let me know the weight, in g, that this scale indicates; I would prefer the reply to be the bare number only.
4650
